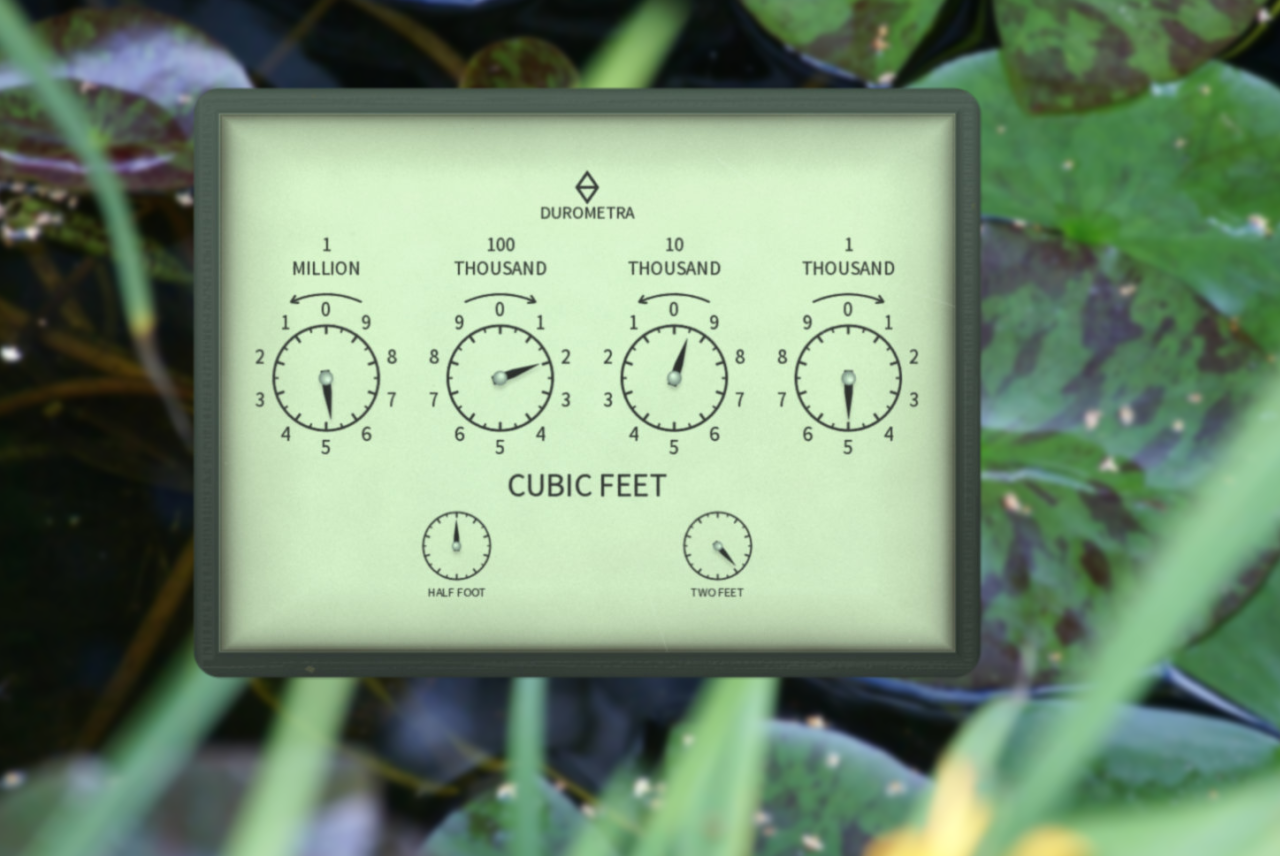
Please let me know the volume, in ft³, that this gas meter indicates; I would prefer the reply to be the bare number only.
519500
